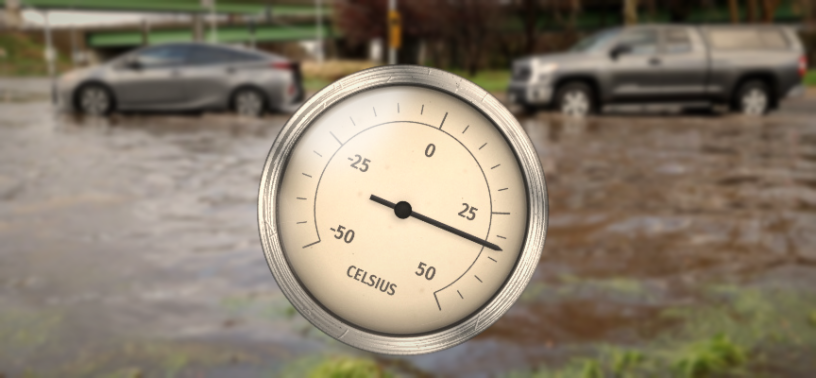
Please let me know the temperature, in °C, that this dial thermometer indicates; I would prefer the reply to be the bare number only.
32.5
